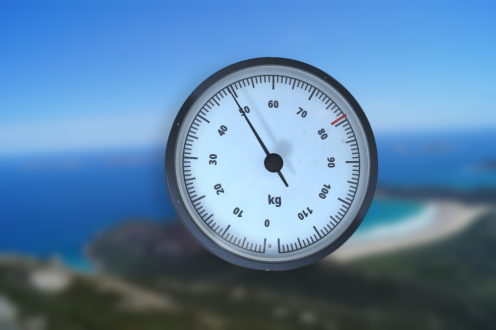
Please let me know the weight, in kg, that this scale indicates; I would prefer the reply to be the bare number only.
49
